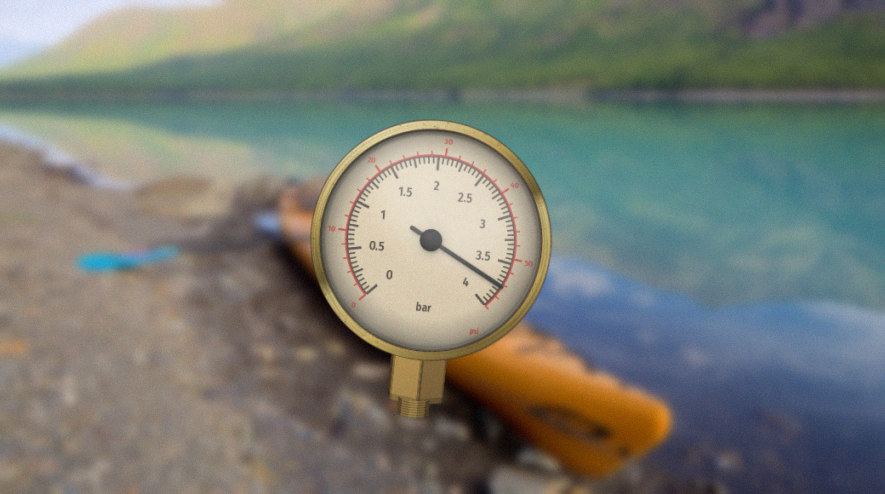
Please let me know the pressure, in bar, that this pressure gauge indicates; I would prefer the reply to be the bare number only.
3.75
